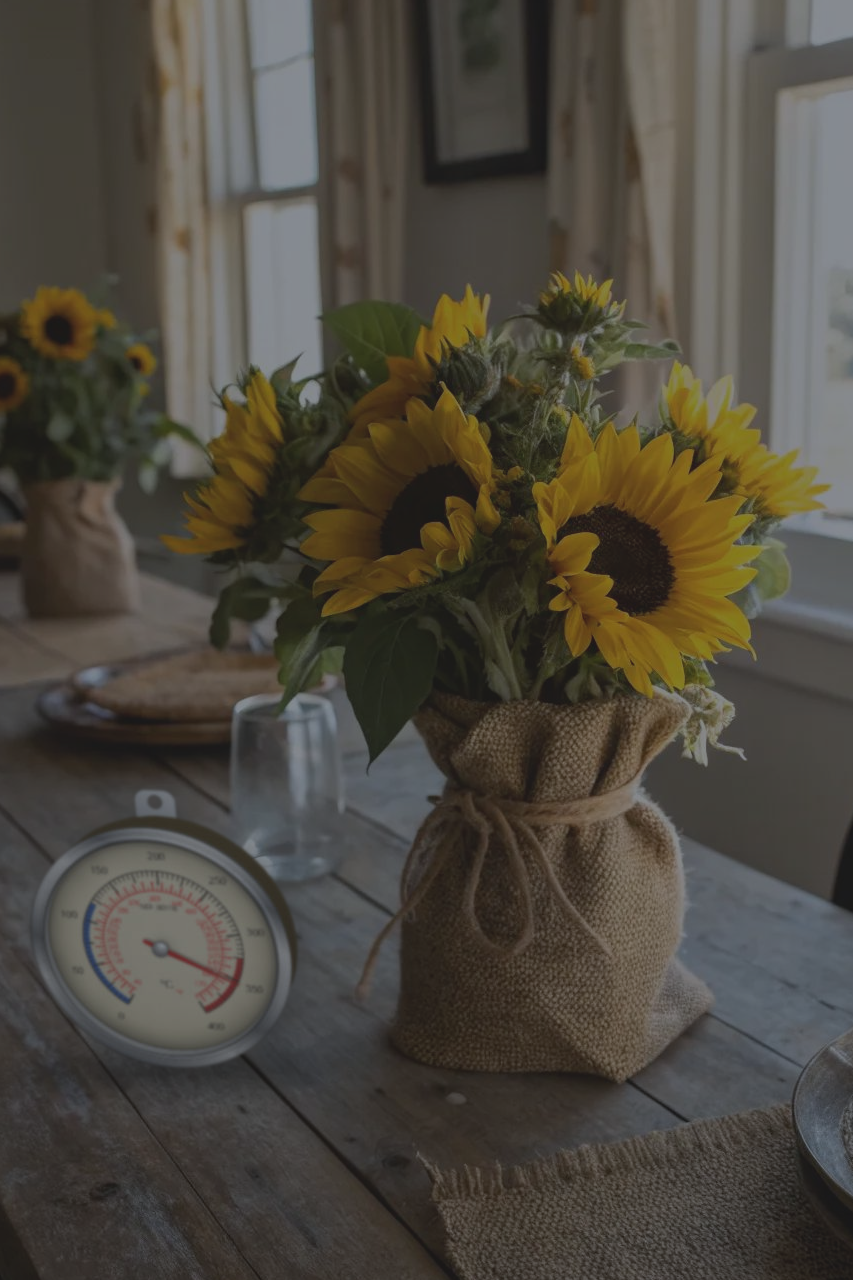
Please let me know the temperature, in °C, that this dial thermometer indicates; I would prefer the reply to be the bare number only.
350
